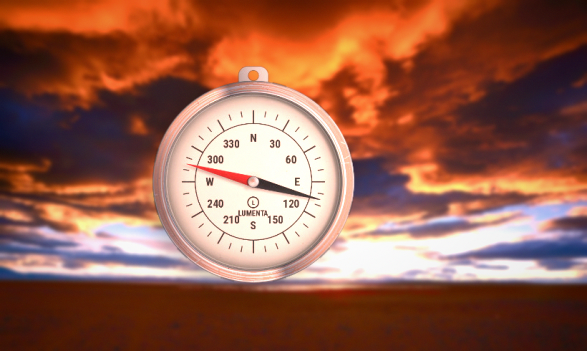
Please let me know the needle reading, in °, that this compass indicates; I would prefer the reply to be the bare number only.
285
